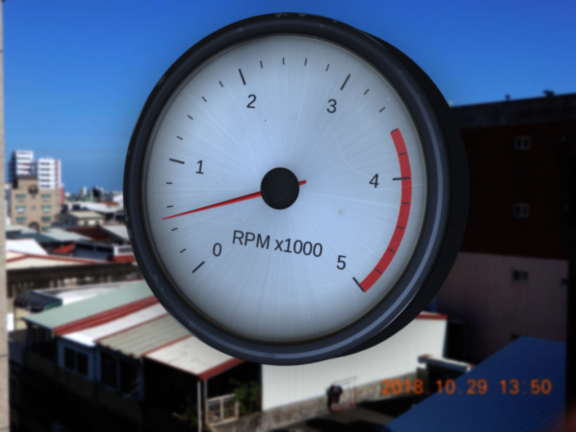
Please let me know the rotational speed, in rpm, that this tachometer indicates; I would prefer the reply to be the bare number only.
500
